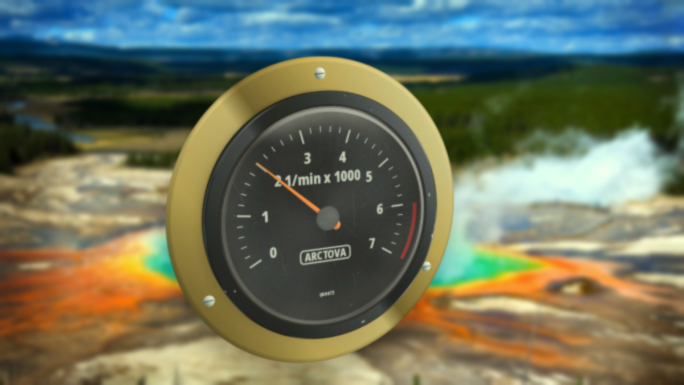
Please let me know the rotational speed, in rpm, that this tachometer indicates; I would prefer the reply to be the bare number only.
2000
